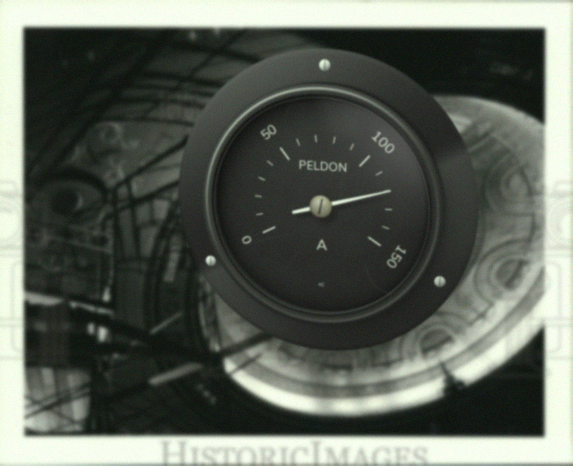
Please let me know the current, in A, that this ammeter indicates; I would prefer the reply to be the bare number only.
120
